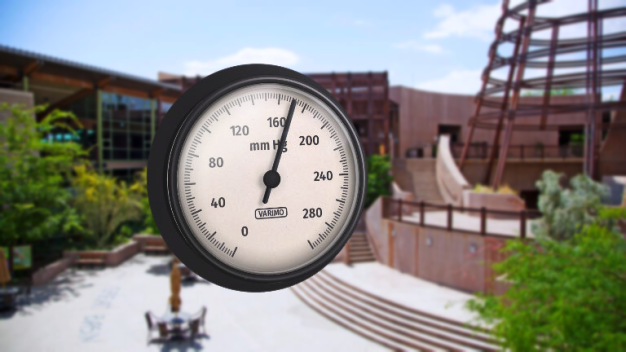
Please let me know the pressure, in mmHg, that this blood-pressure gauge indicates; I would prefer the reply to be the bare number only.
170
